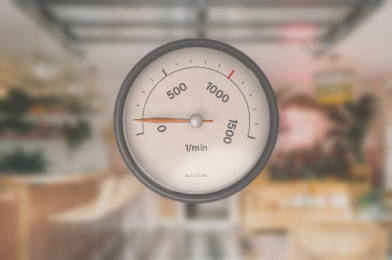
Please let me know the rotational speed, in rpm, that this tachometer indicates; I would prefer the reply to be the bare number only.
100
